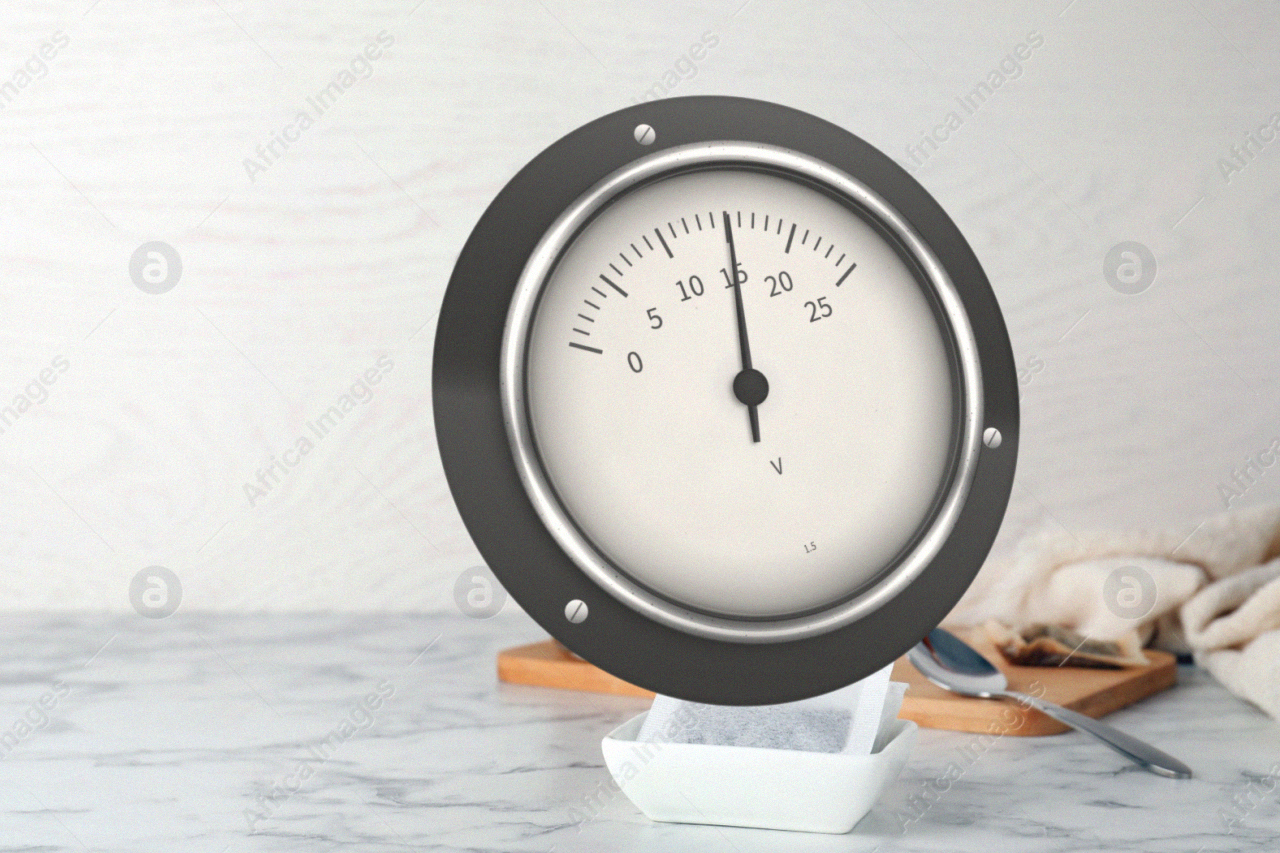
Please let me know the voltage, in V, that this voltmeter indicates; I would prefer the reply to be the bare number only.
15
